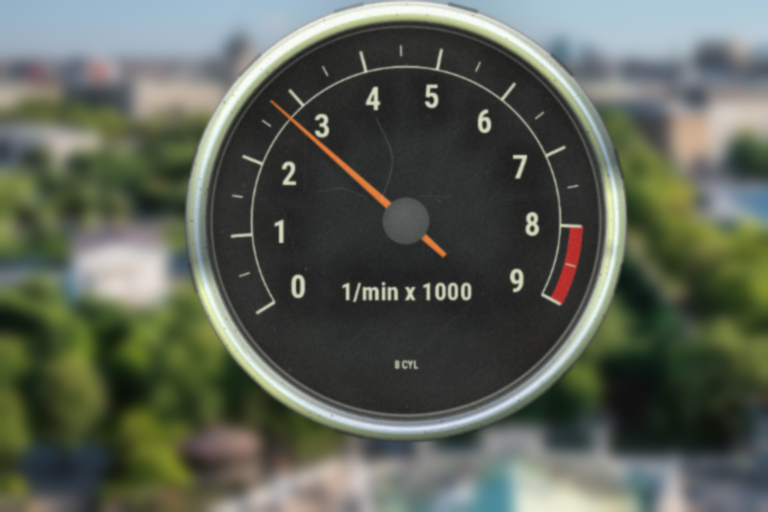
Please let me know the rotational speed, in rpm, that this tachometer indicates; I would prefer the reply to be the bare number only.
2750
